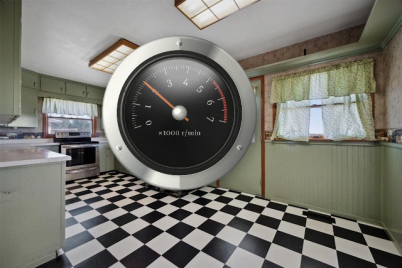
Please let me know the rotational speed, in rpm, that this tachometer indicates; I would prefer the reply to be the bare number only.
2000
